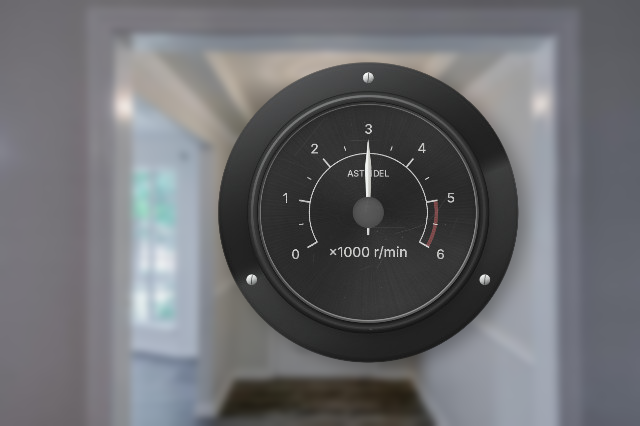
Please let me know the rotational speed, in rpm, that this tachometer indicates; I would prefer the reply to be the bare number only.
3000
